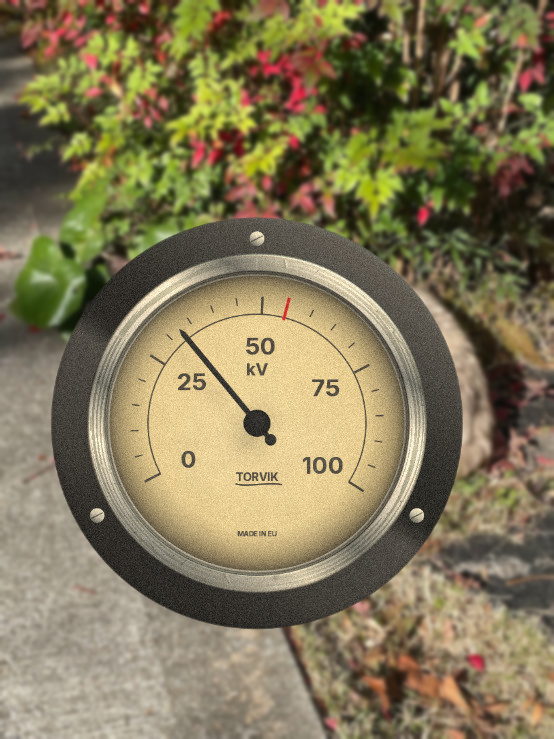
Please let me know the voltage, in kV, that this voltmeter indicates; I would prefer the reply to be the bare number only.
32.5
